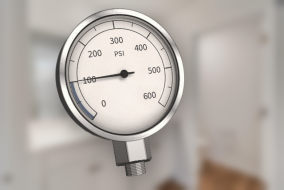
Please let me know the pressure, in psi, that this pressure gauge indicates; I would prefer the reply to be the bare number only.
100
